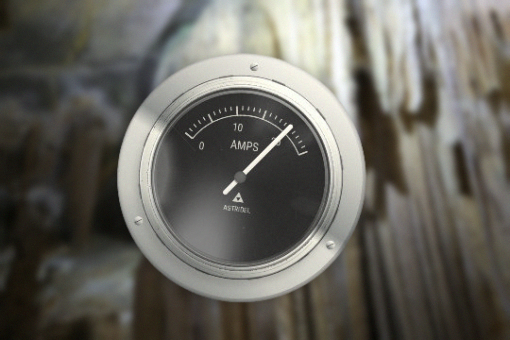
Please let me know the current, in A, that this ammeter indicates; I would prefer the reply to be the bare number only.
20
